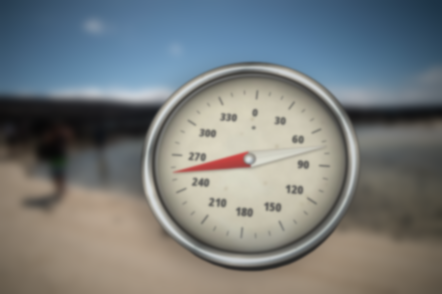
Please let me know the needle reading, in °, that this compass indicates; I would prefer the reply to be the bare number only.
255
